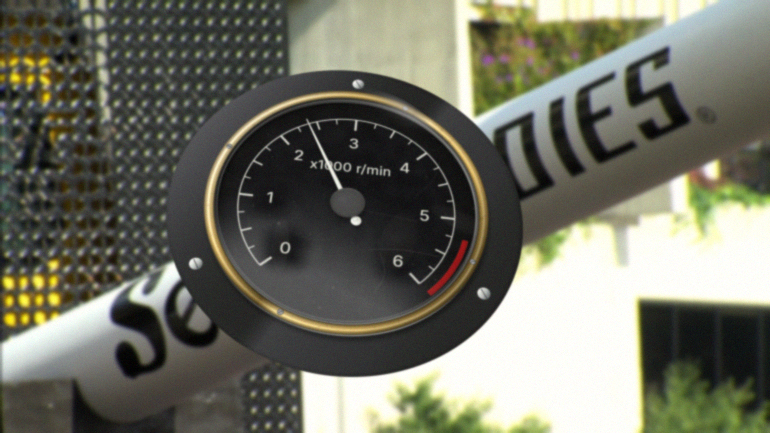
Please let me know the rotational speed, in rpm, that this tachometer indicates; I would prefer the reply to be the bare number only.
2375
